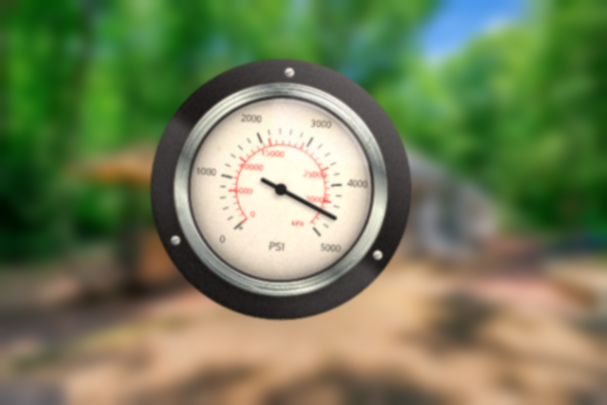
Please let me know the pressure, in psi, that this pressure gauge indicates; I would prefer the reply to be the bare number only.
4600
